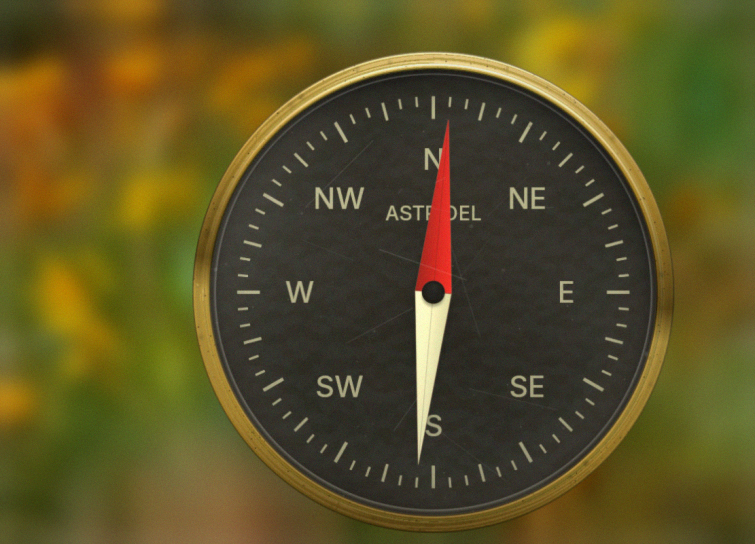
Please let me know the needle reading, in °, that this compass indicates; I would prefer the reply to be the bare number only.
5
